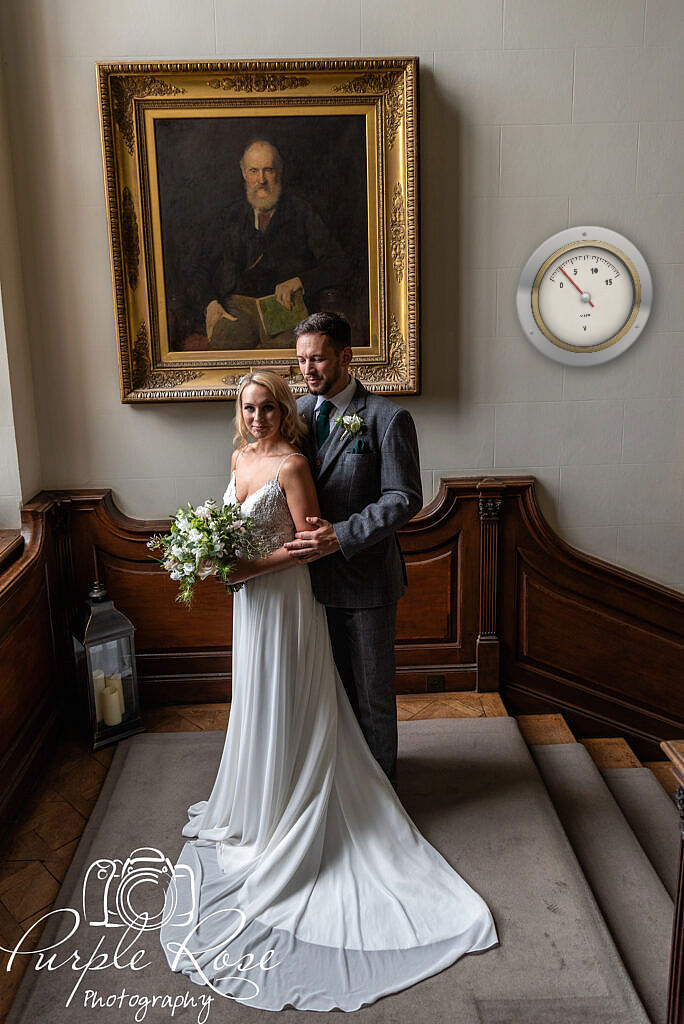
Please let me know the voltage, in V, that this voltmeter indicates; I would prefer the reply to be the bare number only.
2.5
